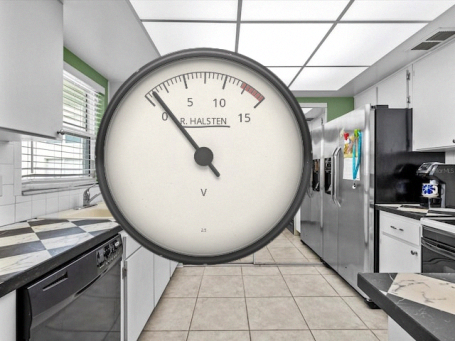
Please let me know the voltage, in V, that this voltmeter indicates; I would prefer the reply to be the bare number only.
1
